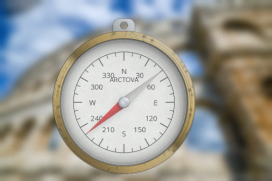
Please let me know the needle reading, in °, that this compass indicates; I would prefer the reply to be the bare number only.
230
